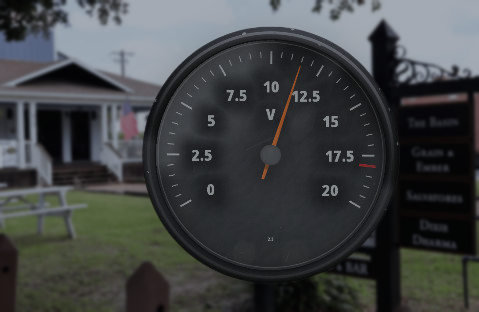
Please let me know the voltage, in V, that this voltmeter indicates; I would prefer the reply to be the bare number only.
11.5
